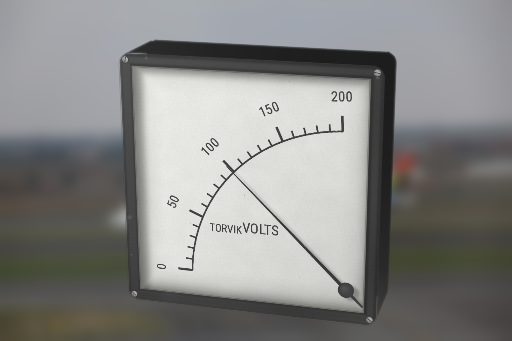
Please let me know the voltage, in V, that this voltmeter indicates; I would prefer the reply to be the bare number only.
100
